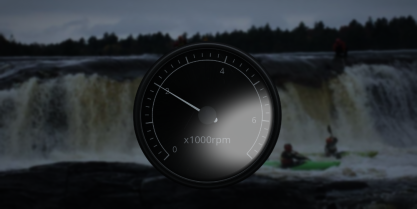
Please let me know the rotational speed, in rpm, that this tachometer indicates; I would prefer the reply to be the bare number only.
2000
